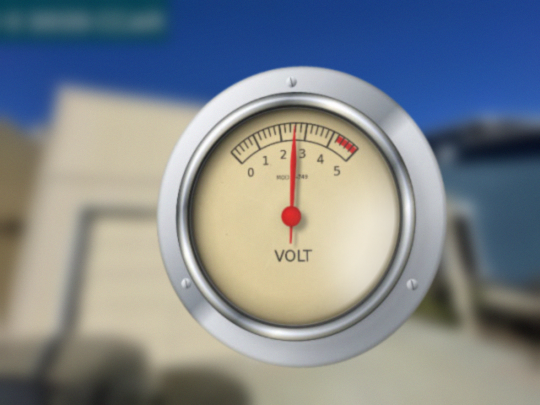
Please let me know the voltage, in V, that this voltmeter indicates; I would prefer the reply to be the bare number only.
2.6
